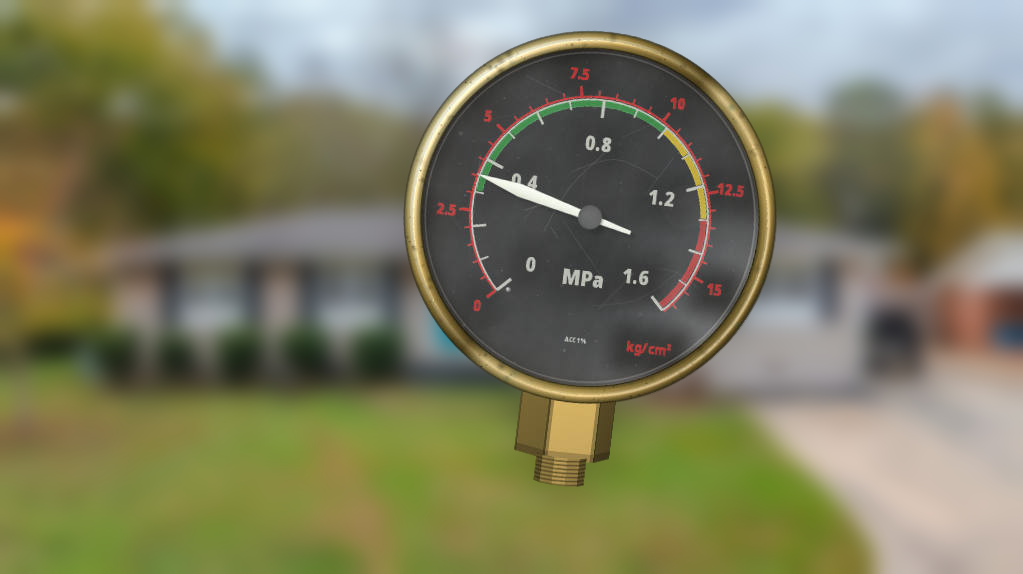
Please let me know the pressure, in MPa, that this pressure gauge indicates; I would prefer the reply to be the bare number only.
0.35
